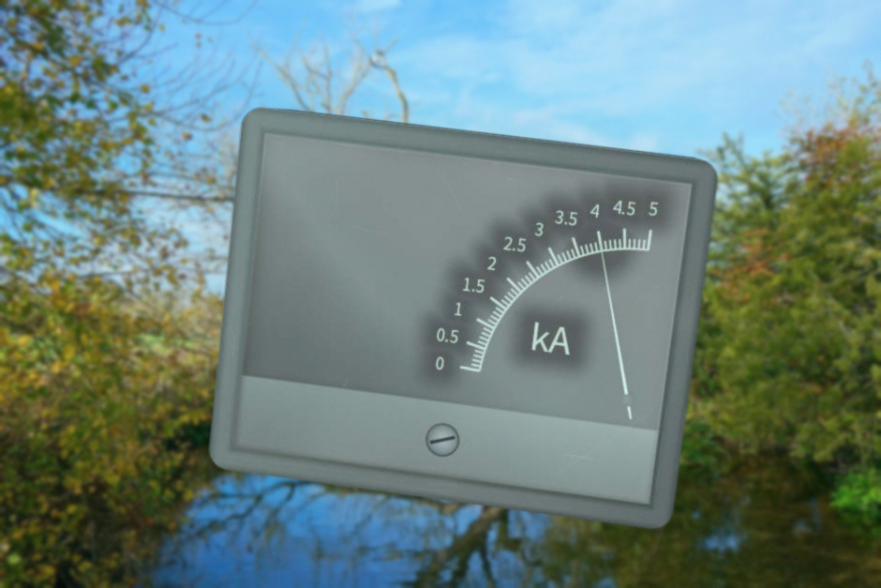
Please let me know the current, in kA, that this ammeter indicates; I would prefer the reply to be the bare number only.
4
